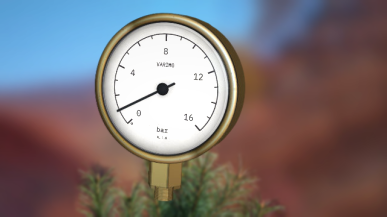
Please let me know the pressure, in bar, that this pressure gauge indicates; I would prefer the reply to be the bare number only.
1
